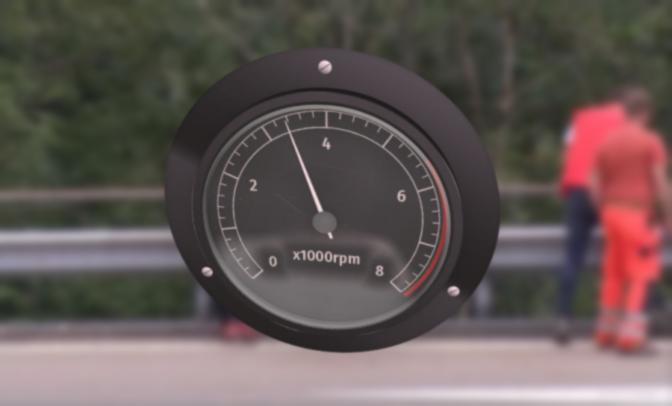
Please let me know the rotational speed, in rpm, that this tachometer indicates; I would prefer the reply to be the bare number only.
3400
